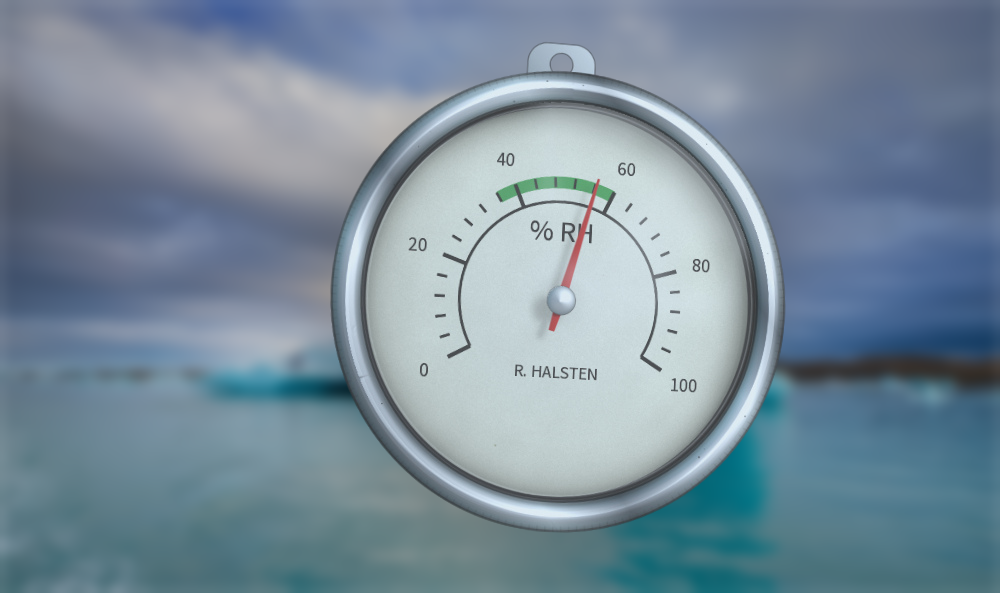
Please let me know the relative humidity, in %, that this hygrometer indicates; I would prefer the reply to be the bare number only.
56
